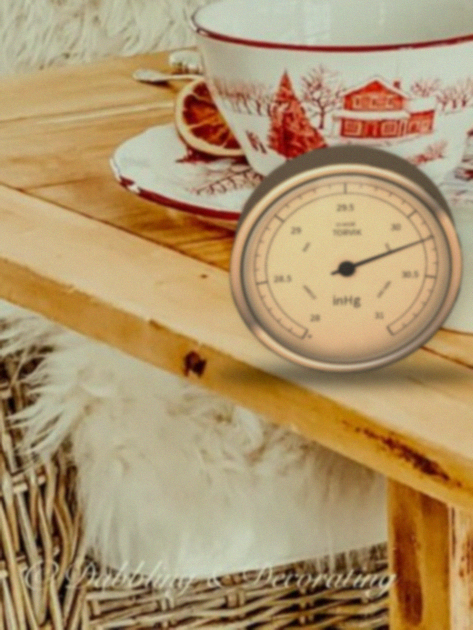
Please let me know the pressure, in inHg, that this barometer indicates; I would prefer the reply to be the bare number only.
30.2
